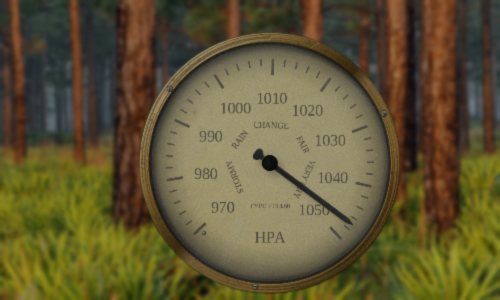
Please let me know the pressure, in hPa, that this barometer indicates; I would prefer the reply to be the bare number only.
1047
